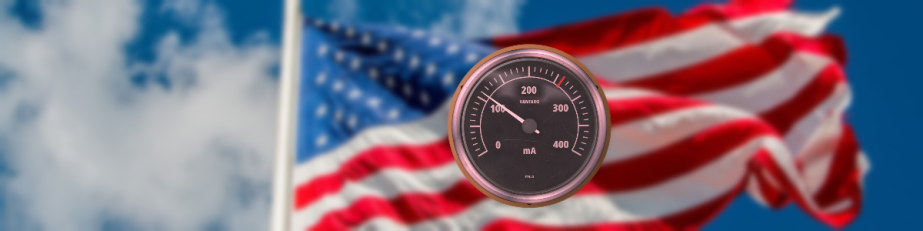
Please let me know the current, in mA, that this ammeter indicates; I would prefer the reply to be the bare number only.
110
